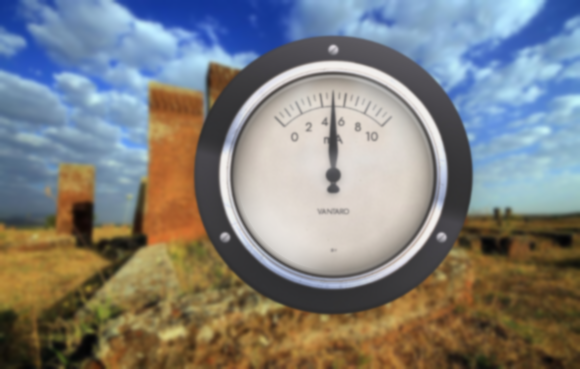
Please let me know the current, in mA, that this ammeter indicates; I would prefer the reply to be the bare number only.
5
